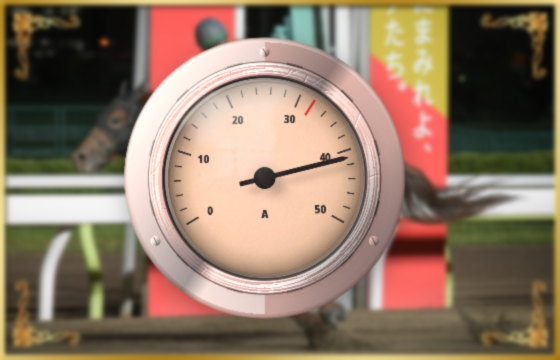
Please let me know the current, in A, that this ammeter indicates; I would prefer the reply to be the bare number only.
41
